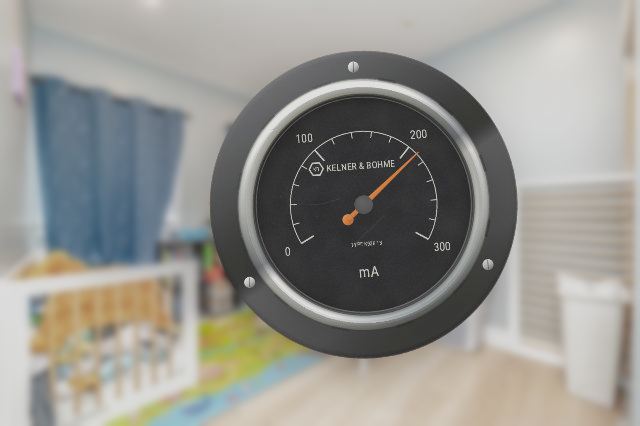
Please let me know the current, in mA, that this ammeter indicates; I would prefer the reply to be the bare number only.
210
